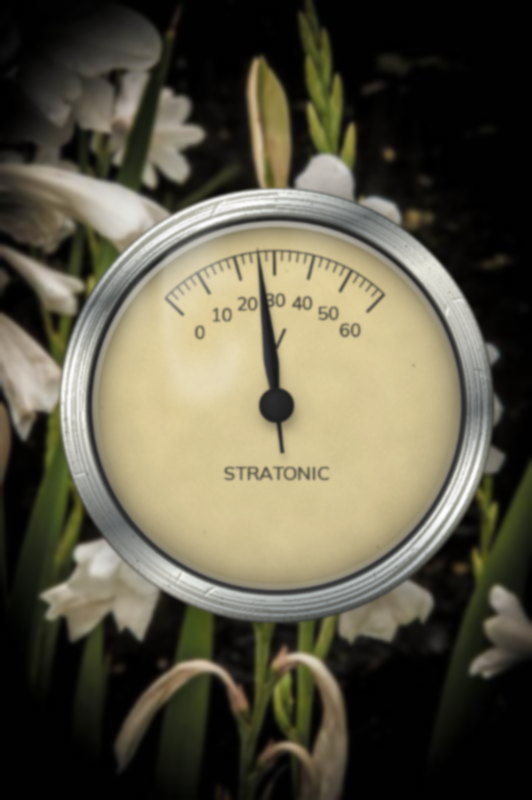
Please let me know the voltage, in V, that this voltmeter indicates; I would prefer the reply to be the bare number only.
26
